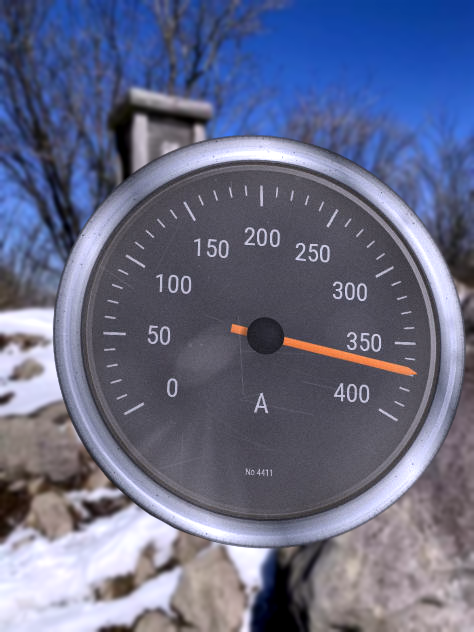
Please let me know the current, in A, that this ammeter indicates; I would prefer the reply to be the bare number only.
370
